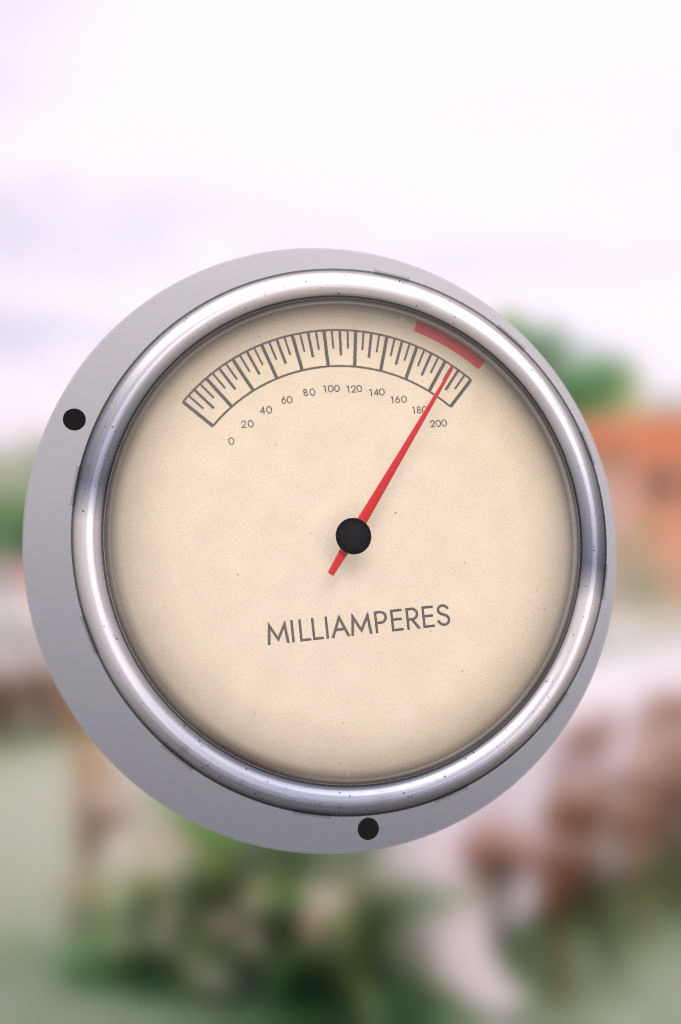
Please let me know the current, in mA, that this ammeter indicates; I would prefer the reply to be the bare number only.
185
